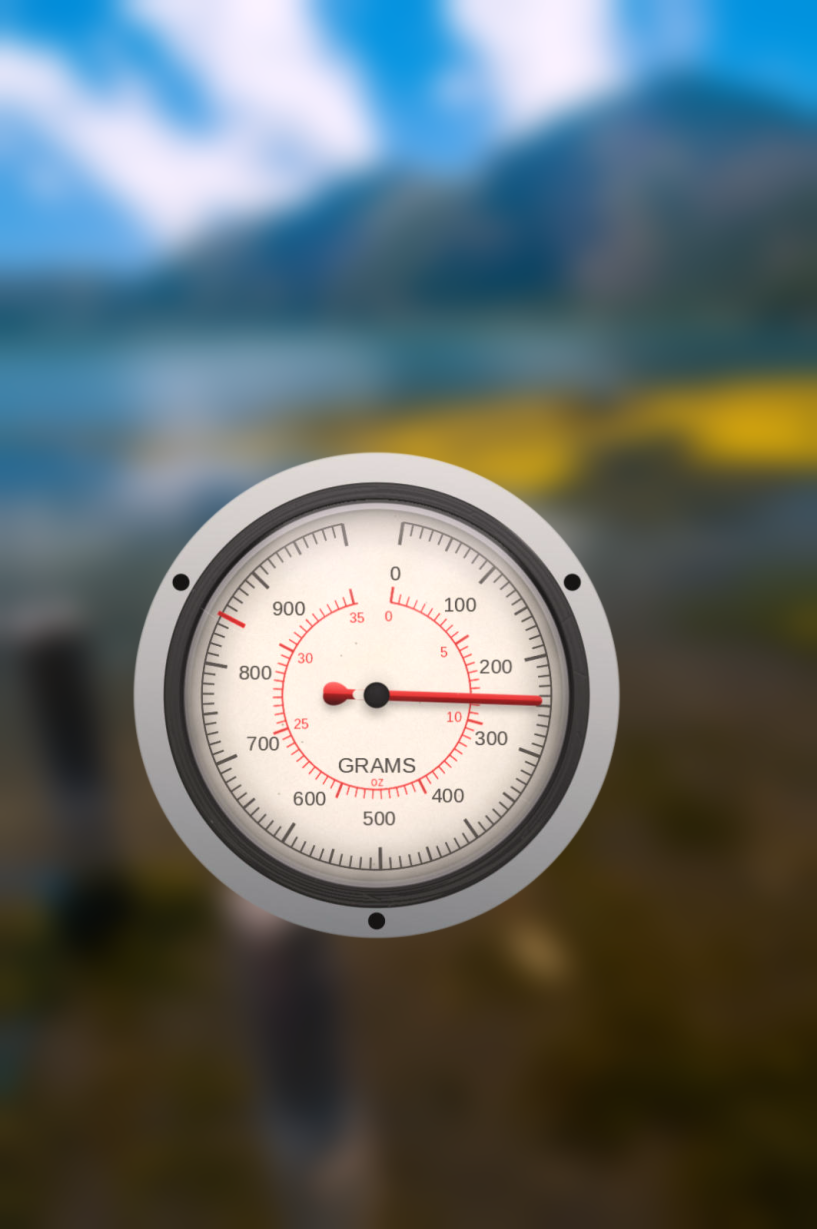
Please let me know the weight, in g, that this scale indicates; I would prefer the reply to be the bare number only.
245
